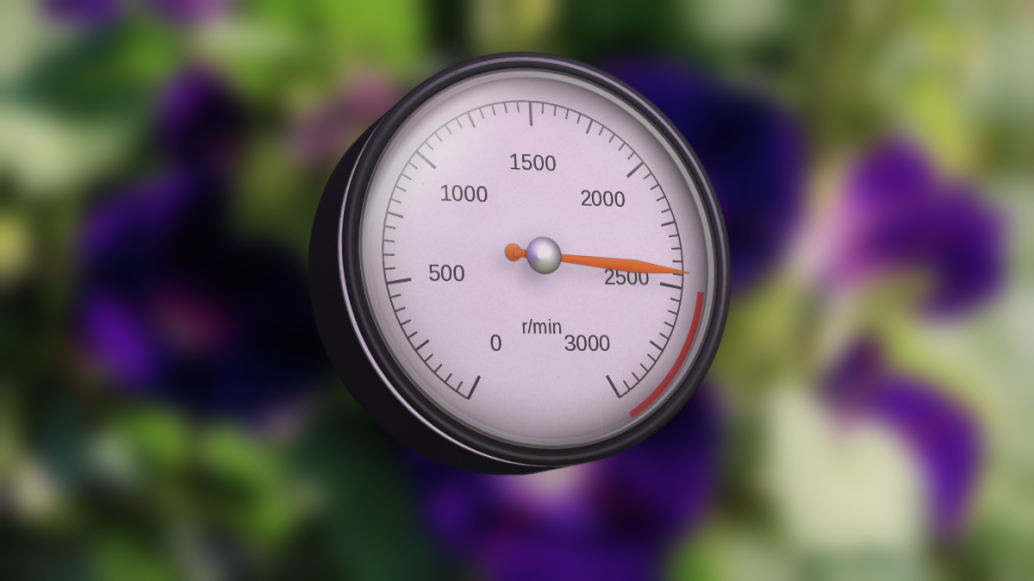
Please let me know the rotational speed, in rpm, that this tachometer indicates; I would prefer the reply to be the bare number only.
2450
